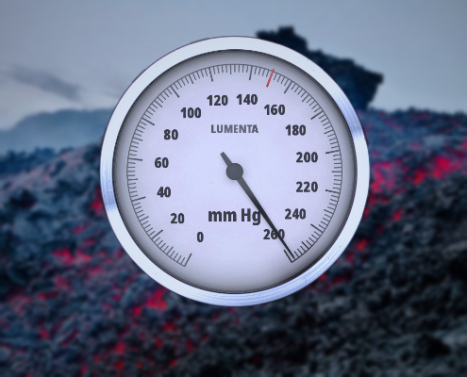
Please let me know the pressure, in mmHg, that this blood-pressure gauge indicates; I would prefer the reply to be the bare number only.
258
